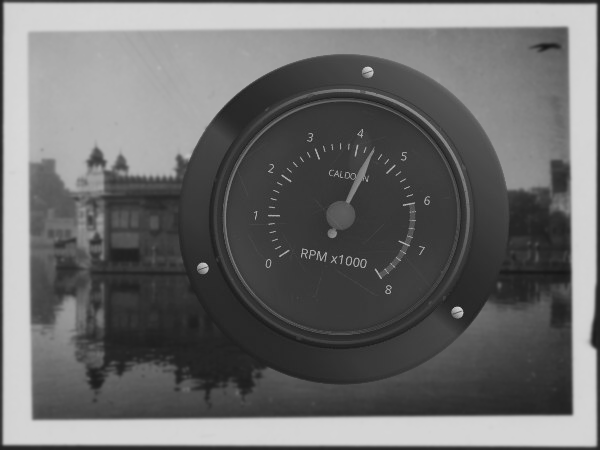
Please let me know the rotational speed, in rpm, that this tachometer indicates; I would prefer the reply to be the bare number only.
4400
